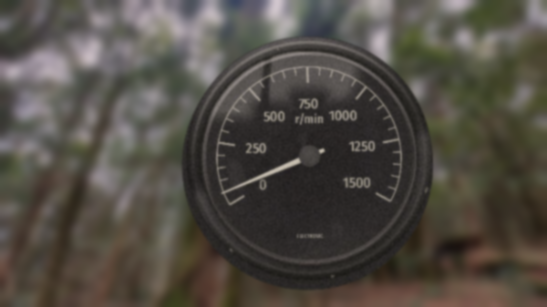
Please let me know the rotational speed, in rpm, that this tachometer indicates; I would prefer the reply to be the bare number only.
50
